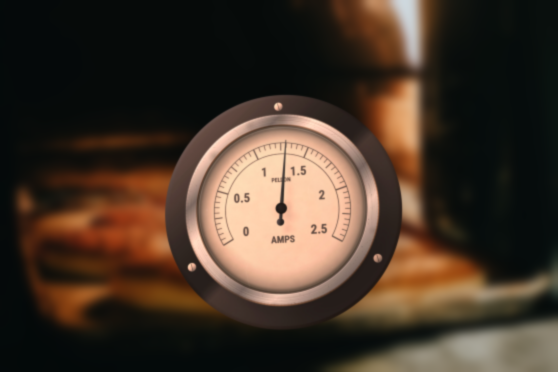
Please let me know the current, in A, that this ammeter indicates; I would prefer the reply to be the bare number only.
1.3
